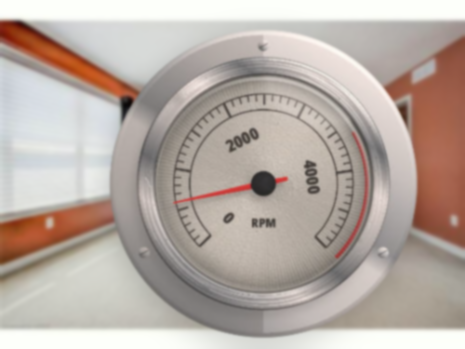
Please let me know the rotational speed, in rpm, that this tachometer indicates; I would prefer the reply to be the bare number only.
600
